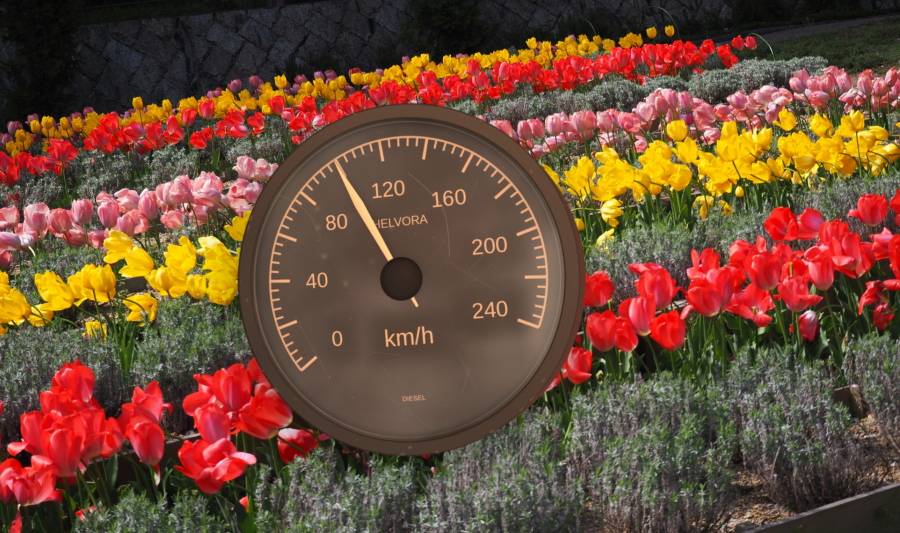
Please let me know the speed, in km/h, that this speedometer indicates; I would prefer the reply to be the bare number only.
100
